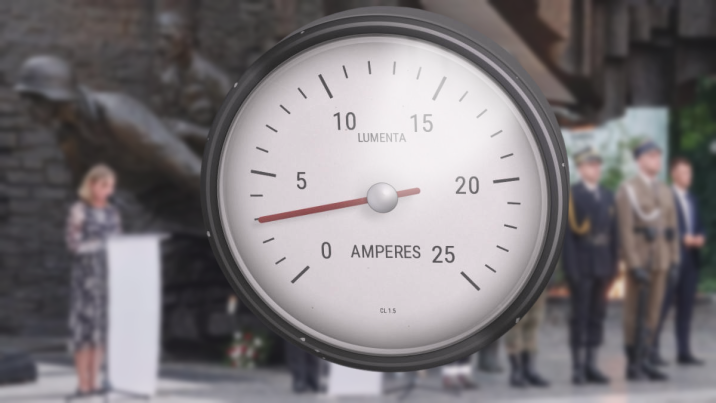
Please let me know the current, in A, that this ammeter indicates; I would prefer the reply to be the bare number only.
3
